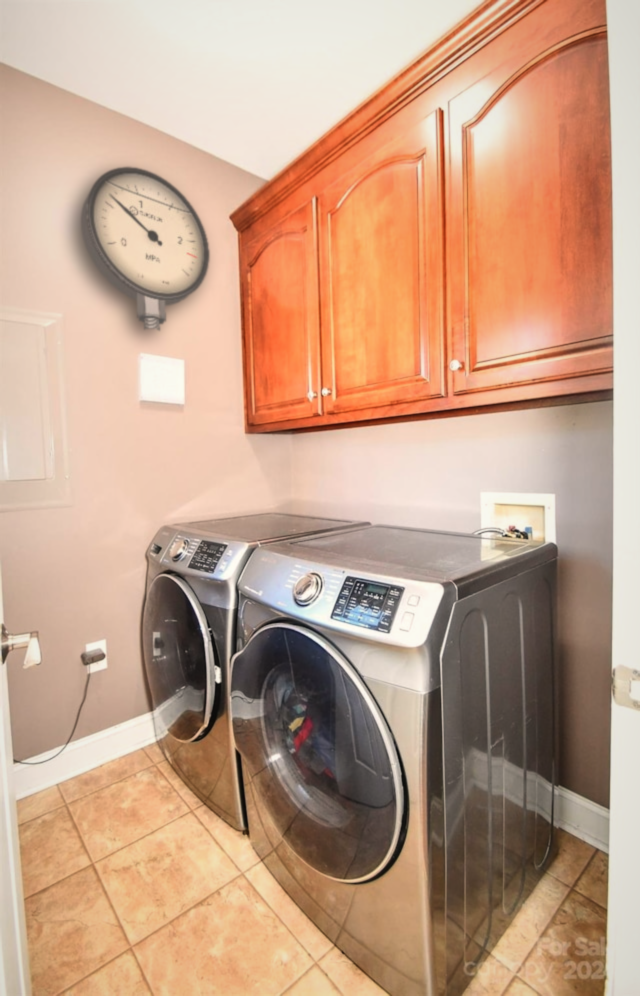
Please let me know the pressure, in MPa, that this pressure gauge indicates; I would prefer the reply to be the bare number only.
0.6
